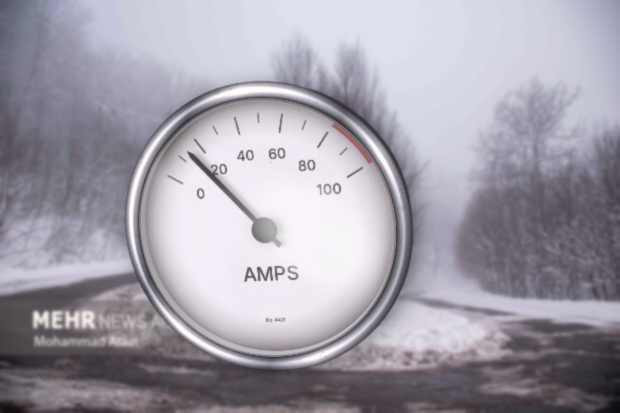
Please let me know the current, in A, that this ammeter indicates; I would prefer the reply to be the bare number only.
15
